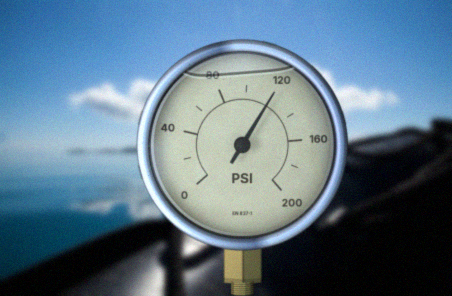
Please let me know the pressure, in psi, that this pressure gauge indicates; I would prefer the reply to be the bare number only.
120
